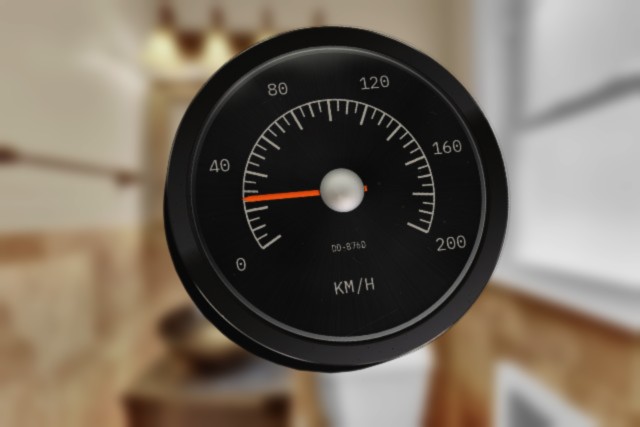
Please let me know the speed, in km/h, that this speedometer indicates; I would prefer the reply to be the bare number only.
25
